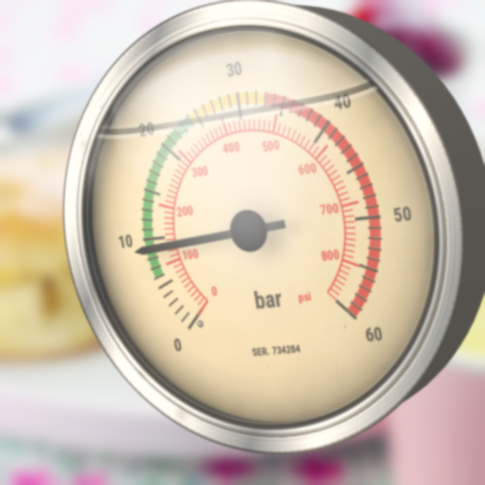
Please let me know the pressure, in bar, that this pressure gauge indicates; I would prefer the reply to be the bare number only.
9
